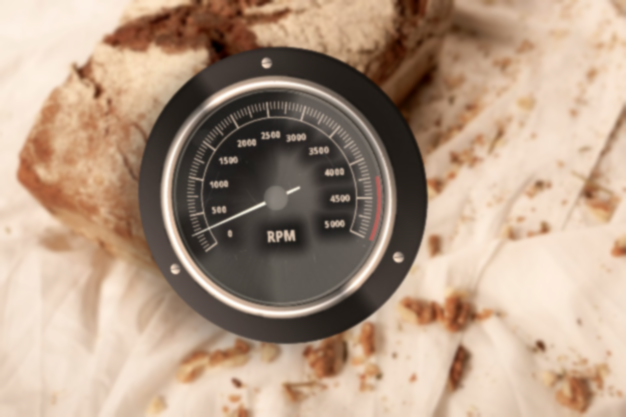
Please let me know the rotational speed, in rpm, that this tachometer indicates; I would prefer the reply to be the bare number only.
250
